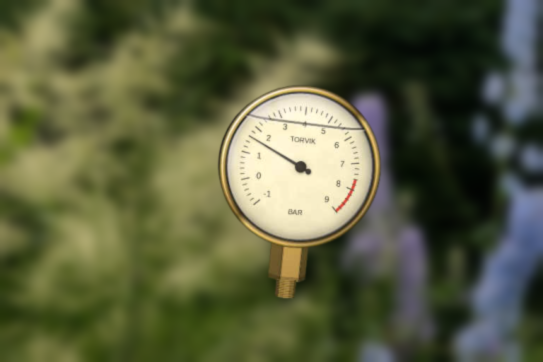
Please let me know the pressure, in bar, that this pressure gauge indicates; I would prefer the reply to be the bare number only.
1.6
